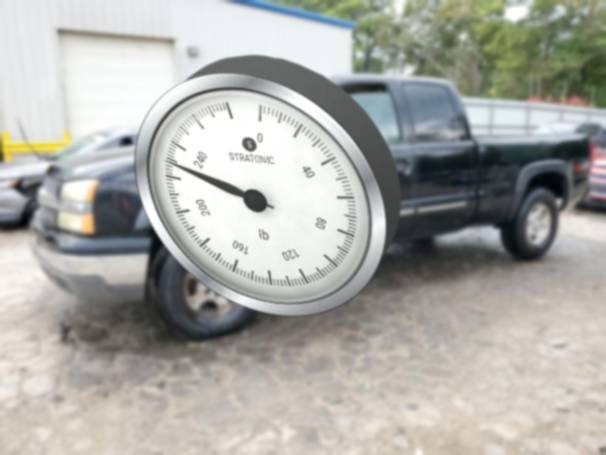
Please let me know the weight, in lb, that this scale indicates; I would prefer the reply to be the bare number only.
230
